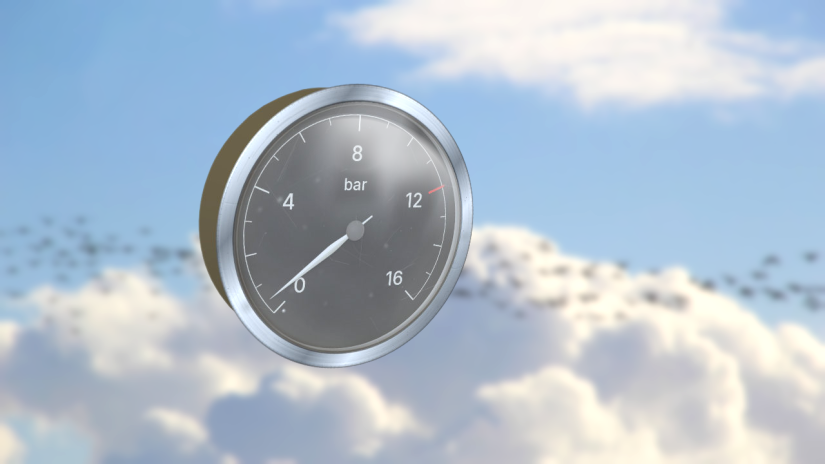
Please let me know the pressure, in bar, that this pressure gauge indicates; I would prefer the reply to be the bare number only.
0.5
